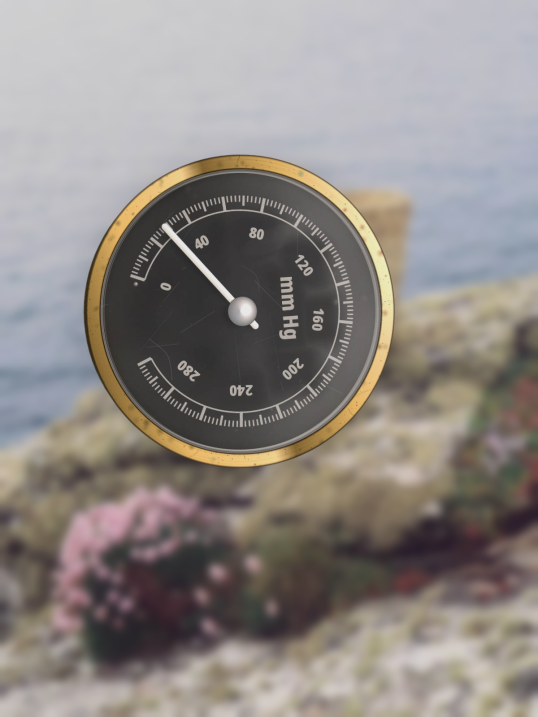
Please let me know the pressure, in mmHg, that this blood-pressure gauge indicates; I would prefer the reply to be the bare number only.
28
